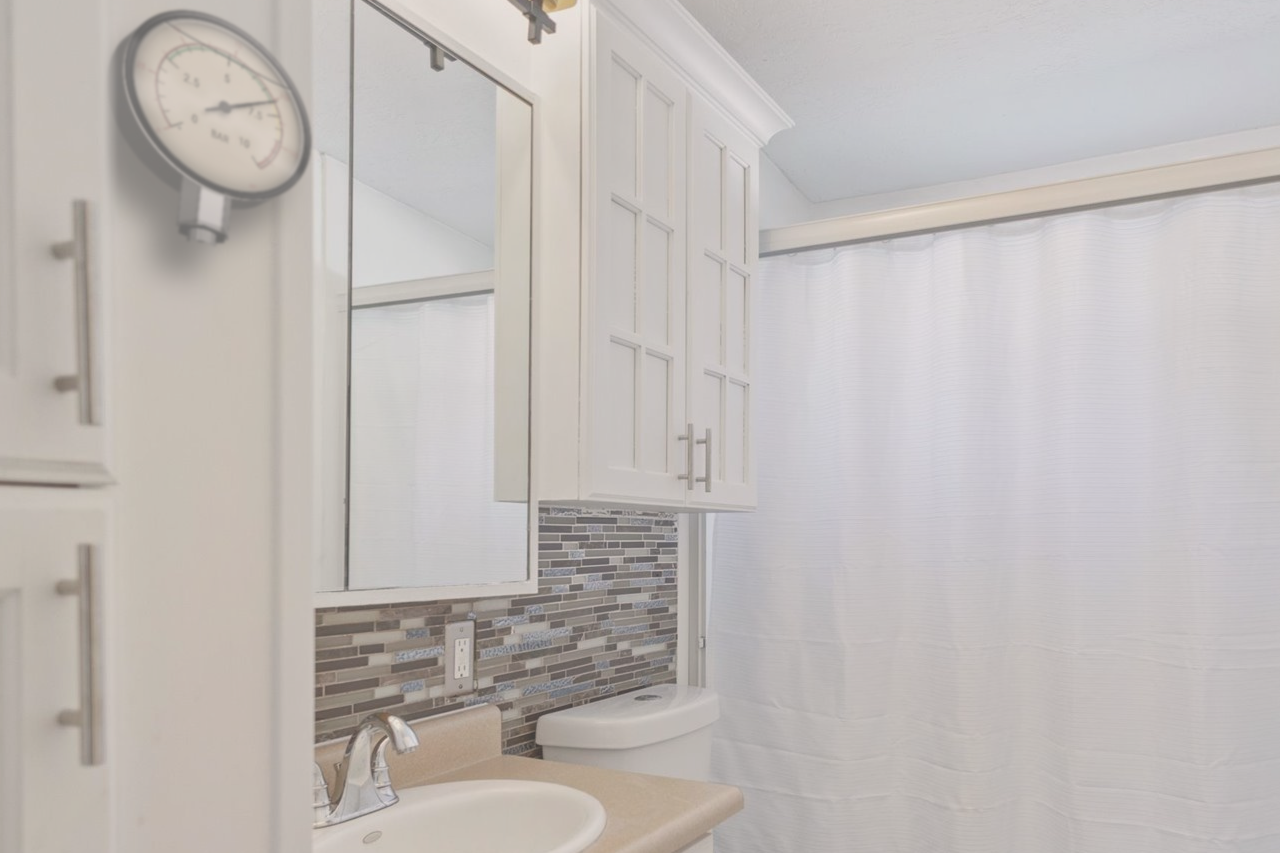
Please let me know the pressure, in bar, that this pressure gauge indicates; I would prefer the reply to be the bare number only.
7
